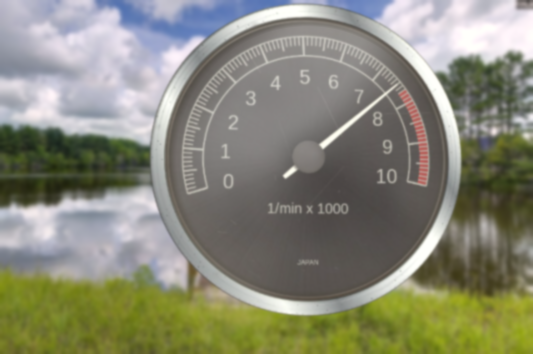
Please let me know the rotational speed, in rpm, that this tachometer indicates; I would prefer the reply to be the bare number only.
7500
